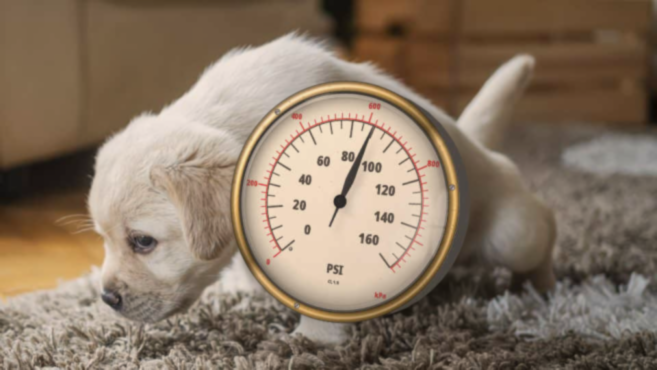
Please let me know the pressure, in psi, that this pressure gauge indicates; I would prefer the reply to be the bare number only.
90
